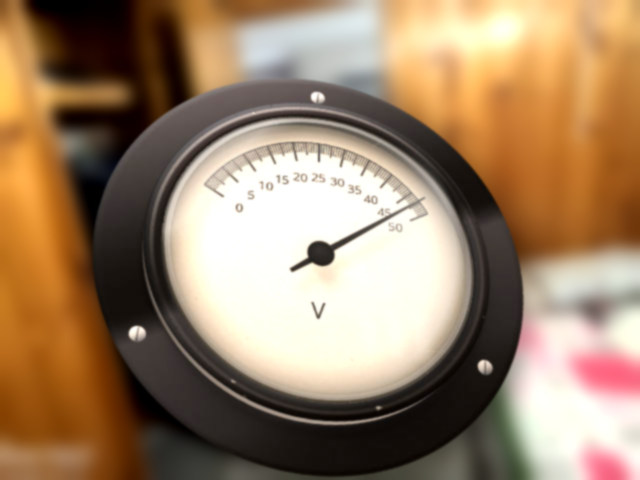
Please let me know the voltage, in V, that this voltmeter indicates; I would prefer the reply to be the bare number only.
47.5
